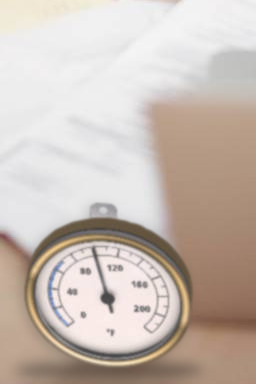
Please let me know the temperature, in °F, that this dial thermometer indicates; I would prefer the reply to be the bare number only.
100
